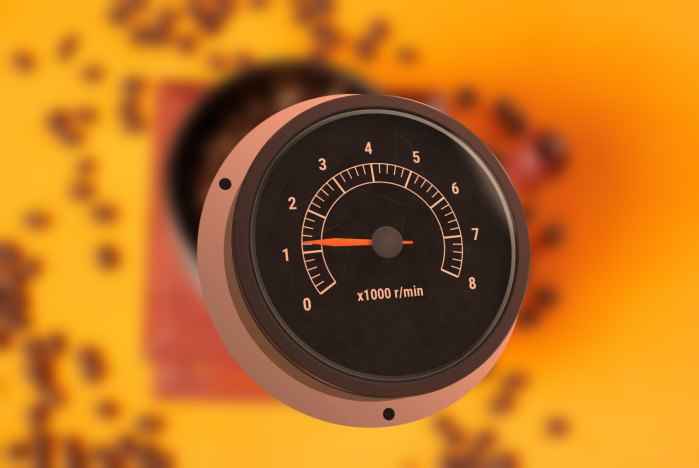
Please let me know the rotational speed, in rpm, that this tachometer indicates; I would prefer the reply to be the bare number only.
1200
